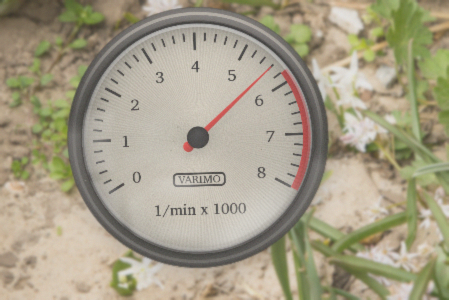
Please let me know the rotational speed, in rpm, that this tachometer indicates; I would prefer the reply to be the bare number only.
5600
